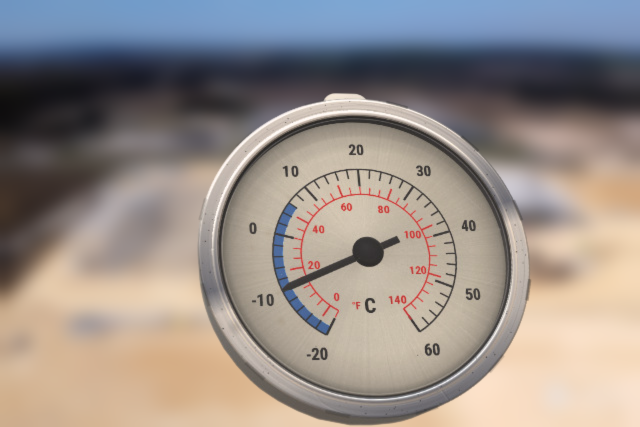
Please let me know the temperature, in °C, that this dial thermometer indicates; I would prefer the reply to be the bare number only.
-10
